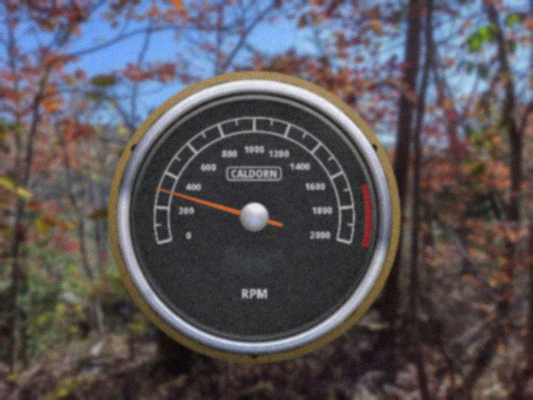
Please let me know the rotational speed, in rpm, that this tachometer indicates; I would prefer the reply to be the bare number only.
300
